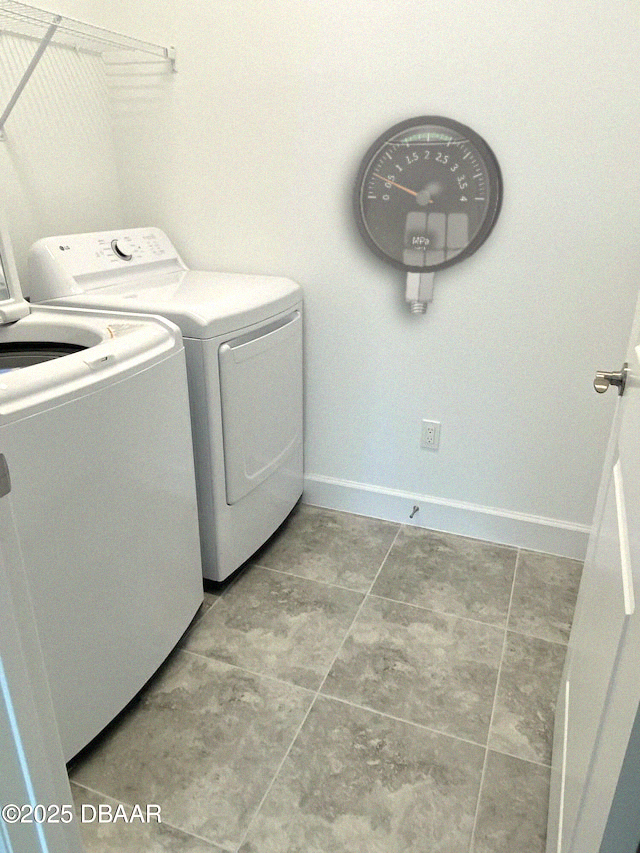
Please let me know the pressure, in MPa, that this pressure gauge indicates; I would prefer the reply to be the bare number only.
0.5
